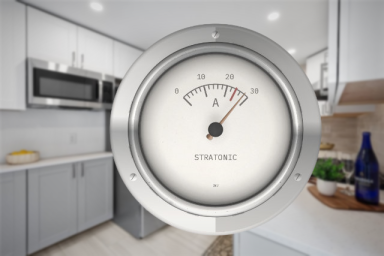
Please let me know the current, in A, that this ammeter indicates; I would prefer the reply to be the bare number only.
28
